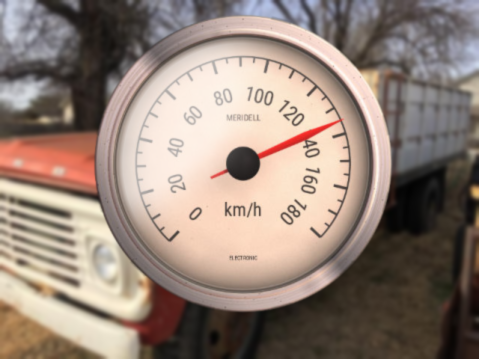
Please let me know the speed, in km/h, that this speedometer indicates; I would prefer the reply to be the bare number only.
135
